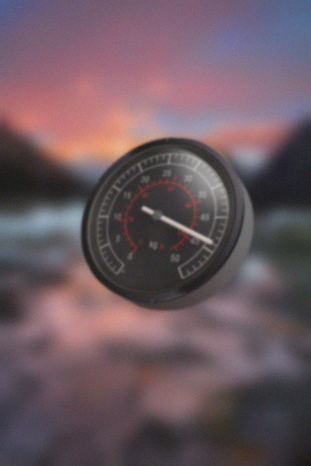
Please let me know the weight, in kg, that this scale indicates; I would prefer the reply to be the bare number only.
44
